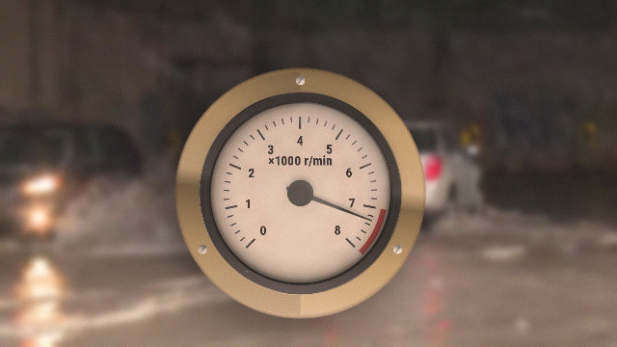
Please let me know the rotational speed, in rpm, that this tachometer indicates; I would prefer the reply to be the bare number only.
7300
